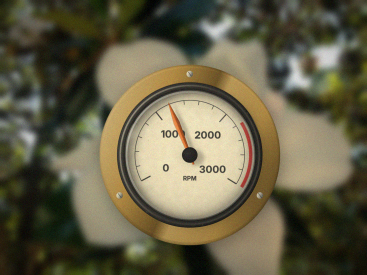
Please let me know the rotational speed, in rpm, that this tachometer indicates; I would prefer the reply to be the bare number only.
1200
